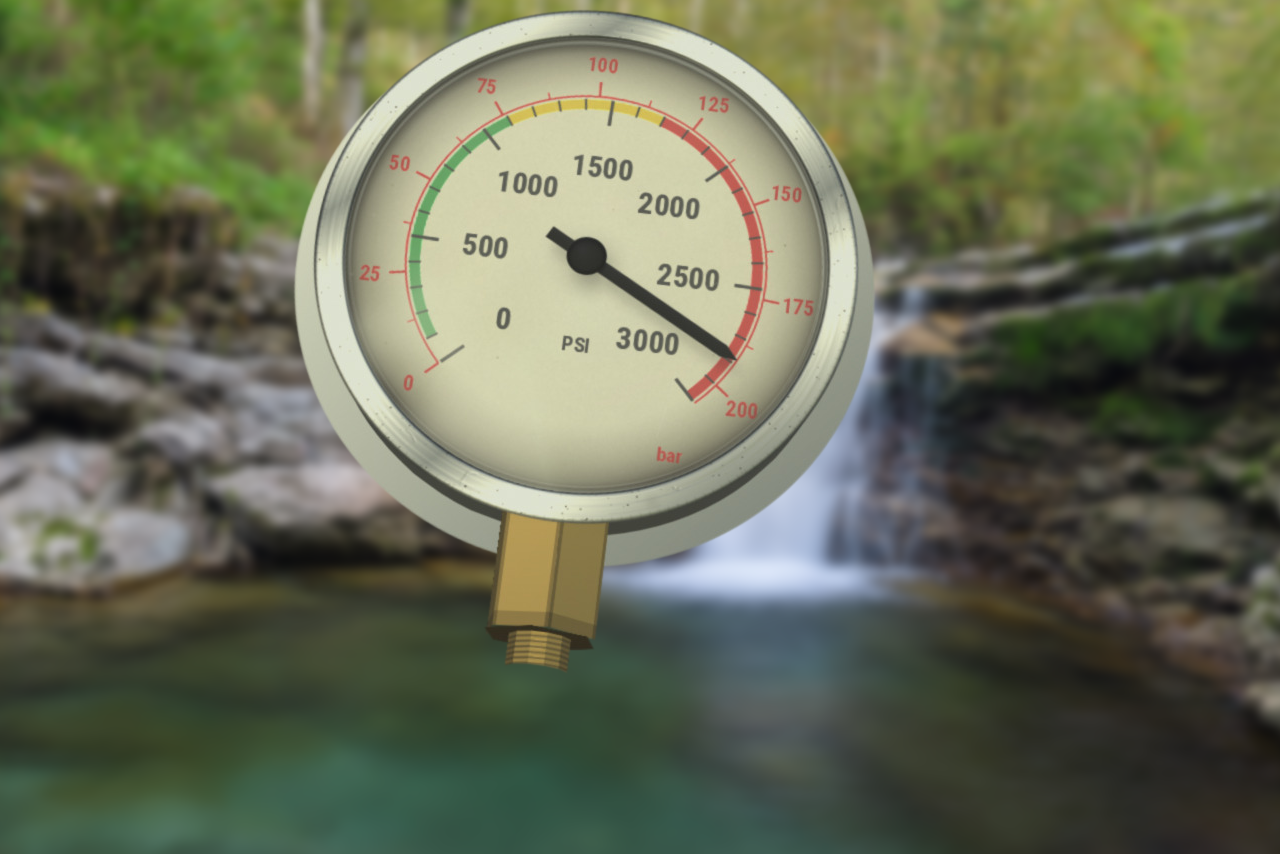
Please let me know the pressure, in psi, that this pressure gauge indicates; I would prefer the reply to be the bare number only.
2800
